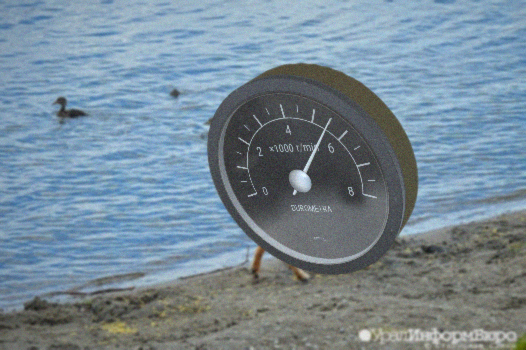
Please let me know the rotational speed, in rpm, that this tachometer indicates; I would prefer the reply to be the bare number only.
5500
